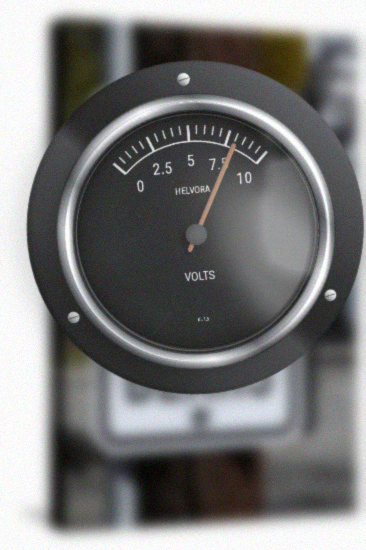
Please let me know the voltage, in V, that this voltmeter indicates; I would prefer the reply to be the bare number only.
8
